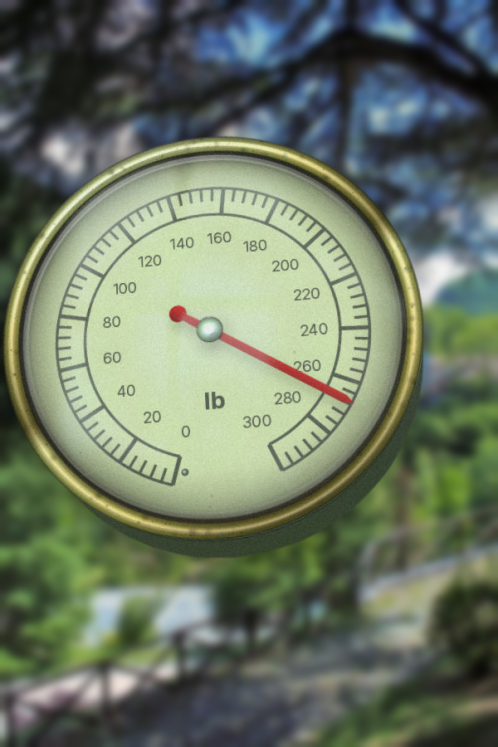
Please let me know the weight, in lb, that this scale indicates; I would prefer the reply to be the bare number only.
268
